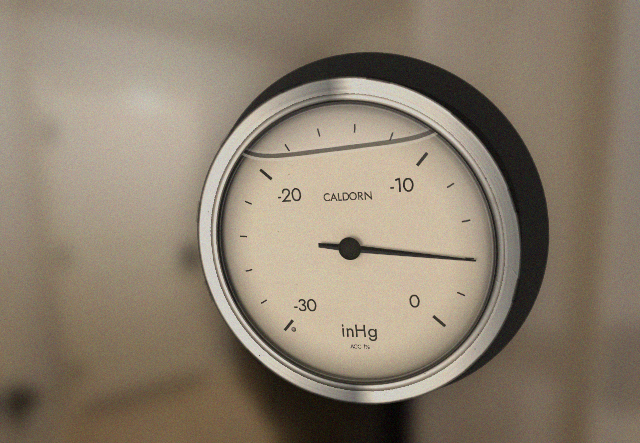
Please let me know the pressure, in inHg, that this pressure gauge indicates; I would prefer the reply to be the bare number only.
-4
